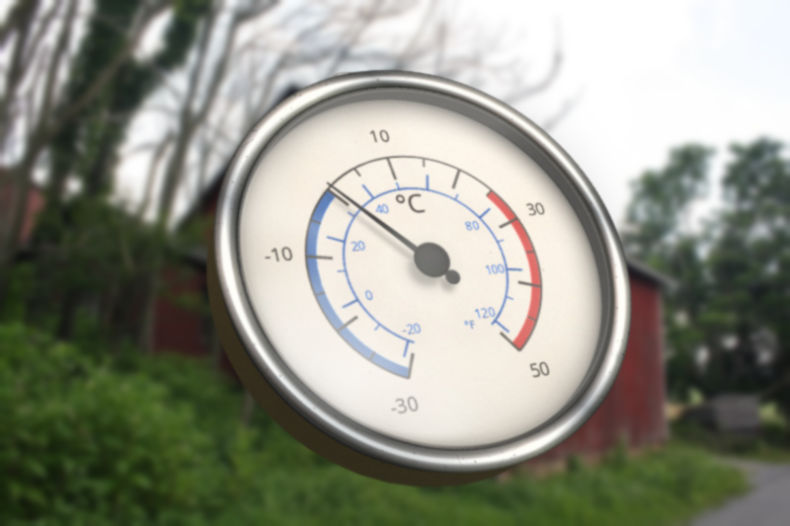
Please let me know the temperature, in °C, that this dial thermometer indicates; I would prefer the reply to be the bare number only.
0
